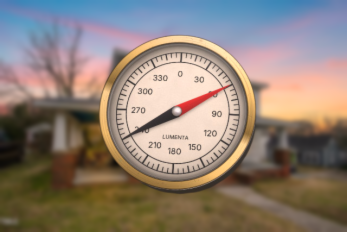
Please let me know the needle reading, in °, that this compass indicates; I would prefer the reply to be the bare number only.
60
